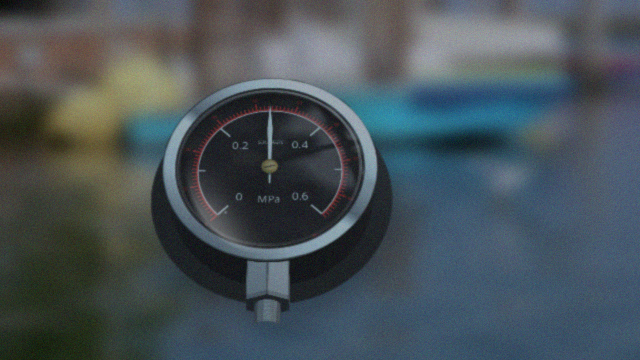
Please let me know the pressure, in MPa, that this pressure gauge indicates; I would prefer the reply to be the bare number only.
0.3
